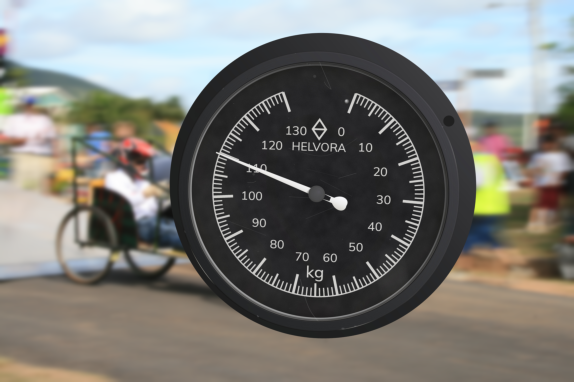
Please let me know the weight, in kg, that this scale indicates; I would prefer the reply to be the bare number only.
110
